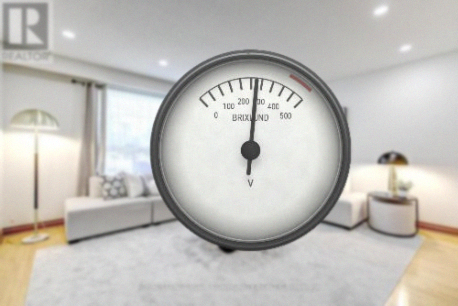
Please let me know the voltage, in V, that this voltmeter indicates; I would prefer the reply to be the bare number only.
275
